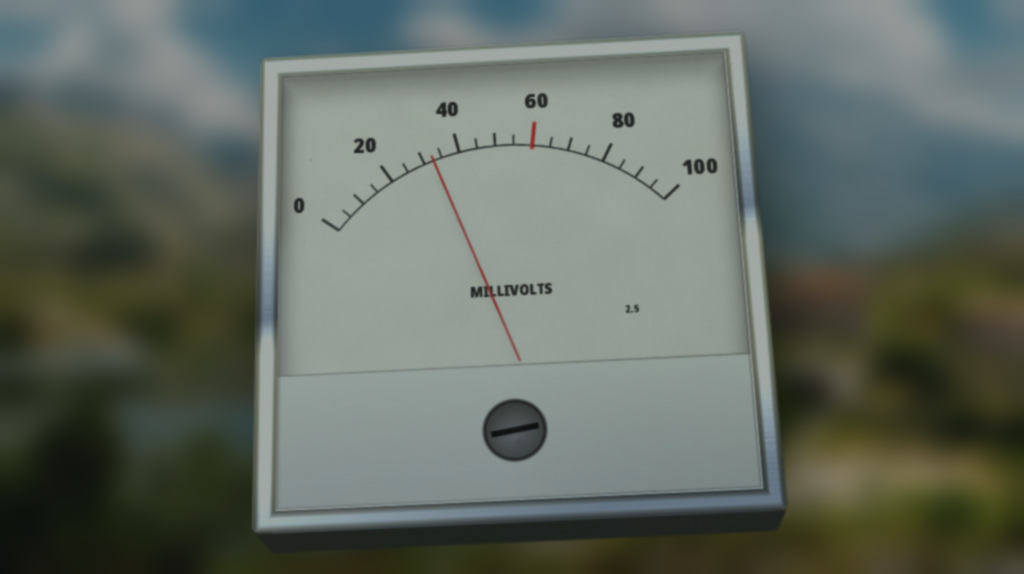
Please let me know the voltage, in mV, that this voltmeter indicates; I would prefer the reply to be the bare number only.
32.5
